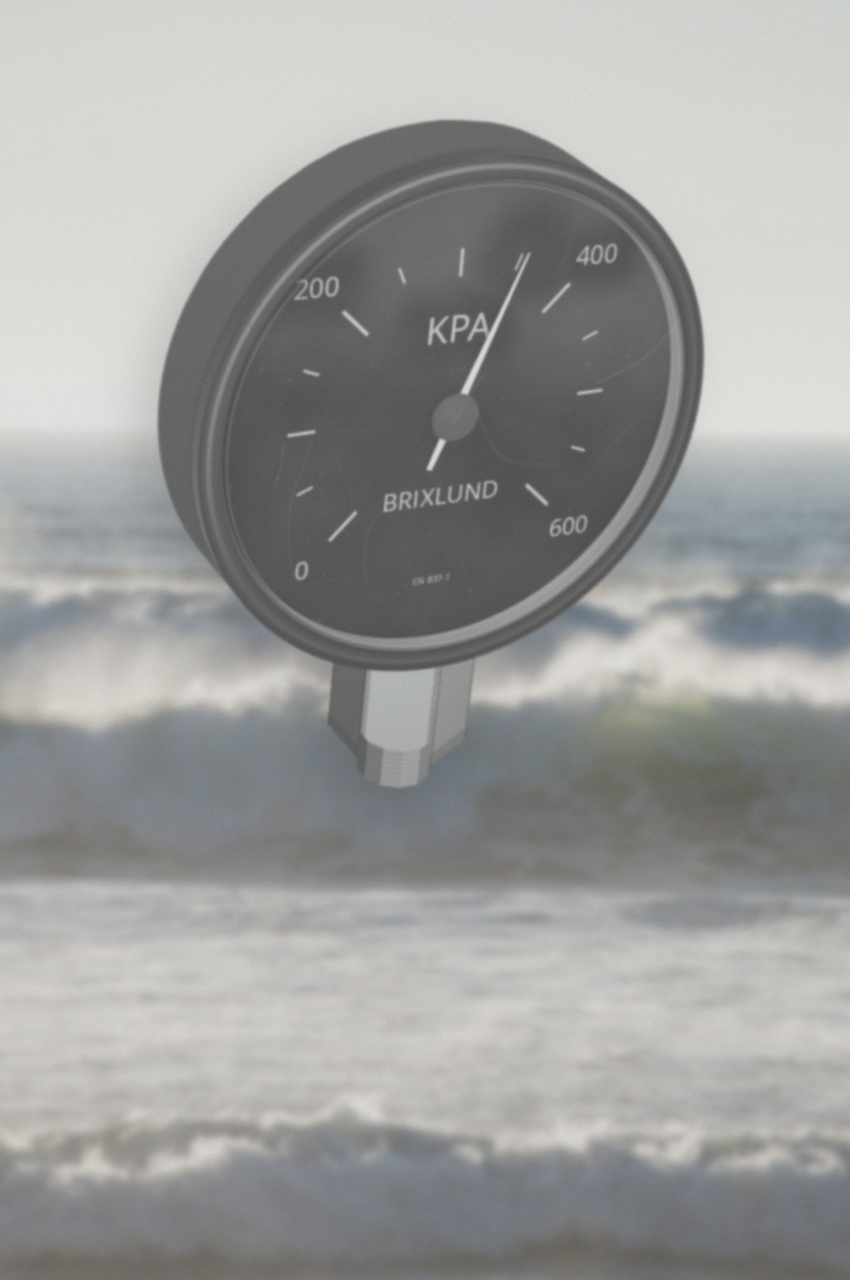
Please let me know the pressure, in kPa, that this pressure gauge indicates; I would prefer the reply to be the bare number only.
350
